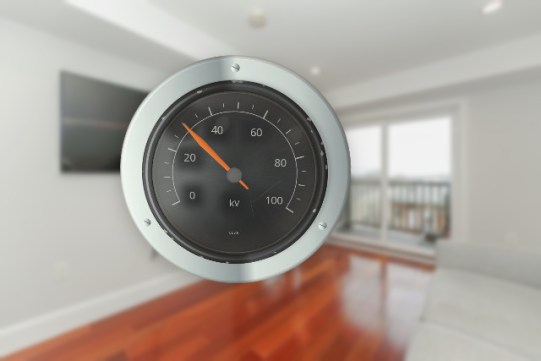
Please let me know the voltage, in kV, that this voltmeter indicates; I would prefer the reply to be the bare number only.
30
